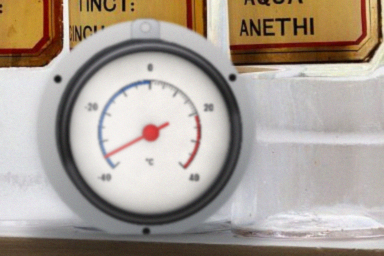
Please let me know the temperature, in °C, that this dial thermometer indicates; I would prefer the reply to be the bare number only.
-35
